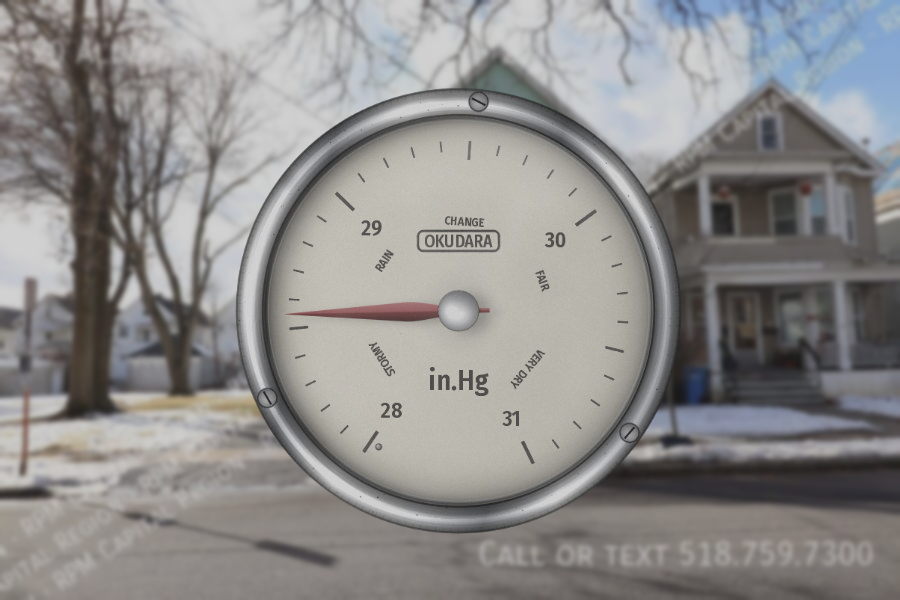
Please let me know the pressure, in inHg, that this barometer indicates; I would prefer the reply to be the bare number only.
28.55
